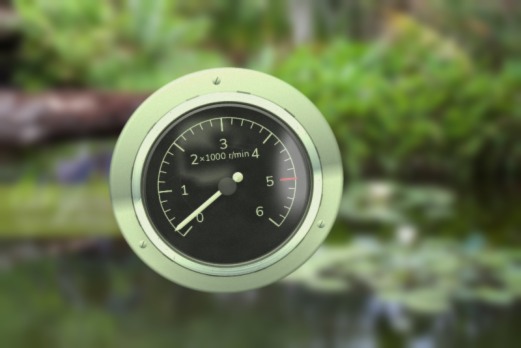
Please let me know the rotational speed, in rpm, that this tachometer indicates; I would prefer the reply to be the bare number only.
200
